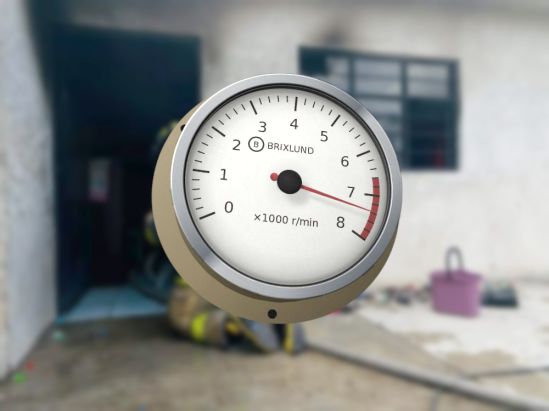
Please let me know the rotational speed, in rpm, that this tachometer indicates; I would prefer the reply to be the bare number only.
7400
